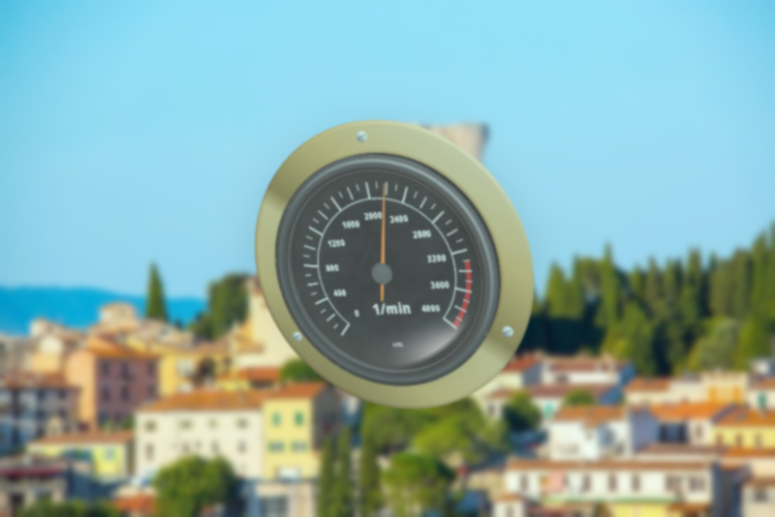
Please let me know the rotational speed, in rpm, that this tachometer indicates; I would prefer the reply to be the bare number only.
2200
